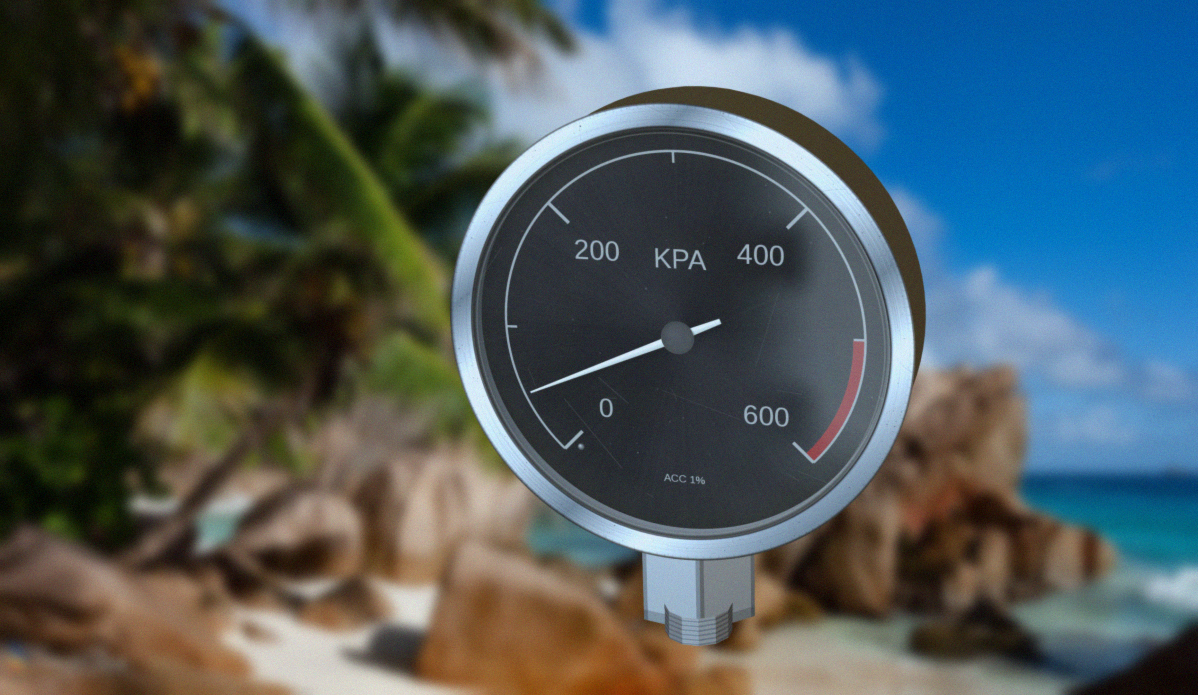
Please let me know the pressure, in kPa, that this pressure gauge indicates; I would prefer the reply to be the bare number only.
50
